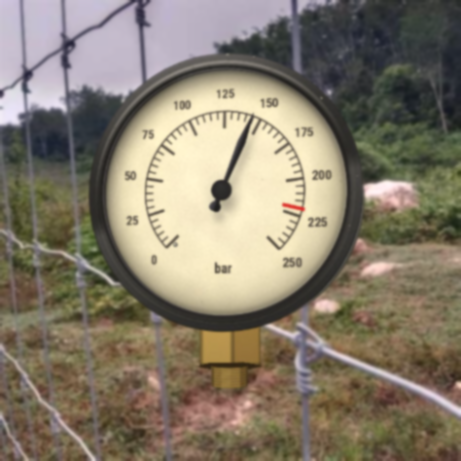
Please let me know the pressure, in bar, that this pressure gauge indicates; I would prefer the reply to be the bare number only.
145
